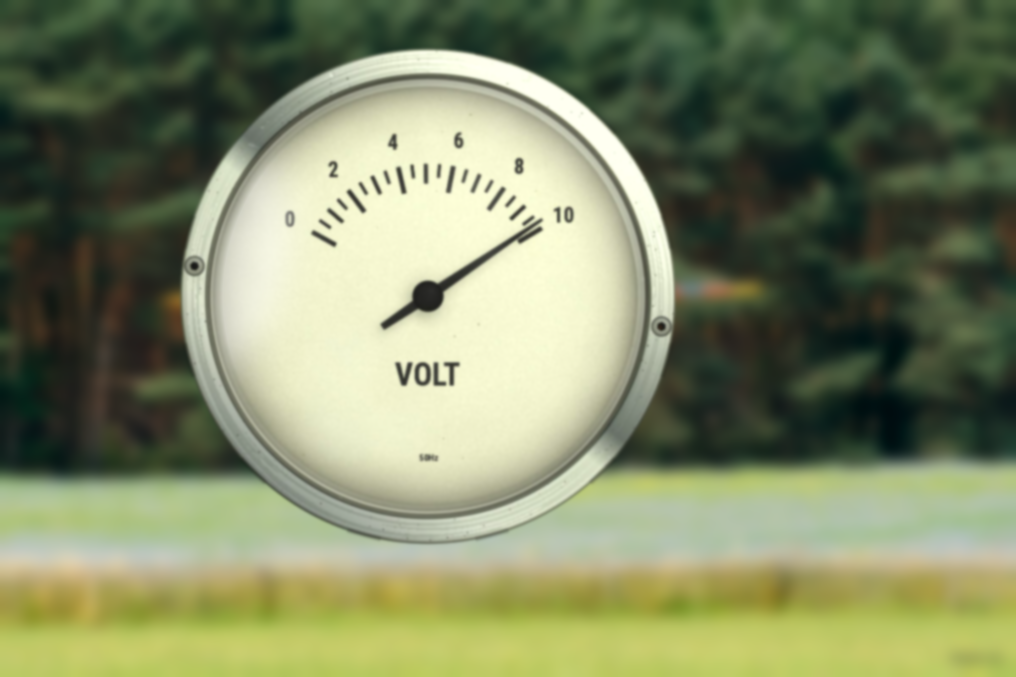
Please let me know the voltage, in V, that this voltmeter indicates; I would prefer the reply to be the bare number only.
9.75
